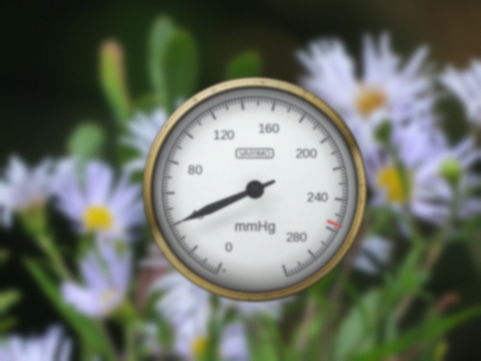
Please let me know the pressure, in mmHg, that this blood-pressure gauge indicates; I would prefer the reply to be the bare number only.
40
